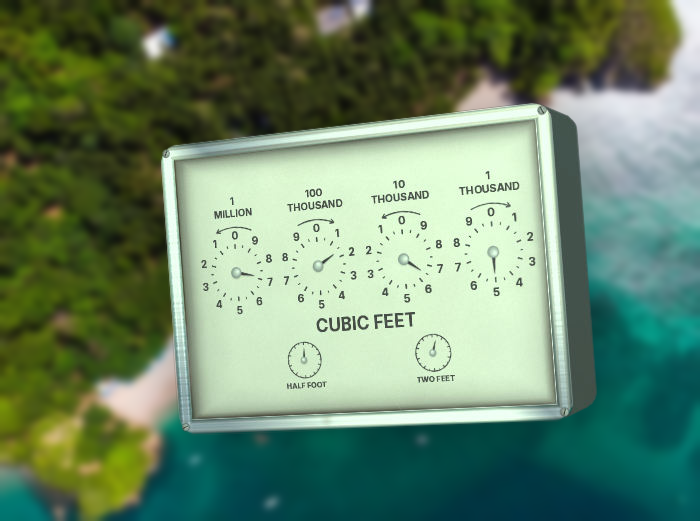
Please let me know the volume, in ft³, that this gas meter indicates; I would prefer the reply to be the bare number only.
716500
